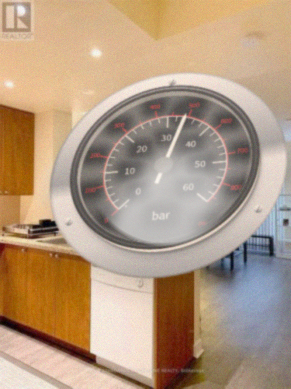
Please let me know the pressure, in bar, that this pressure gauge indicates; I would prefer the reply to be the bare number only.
34
